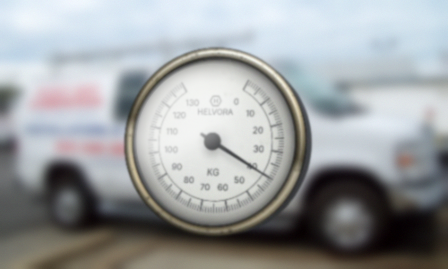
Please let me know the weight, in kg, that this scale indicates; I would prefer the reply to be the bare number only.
40
